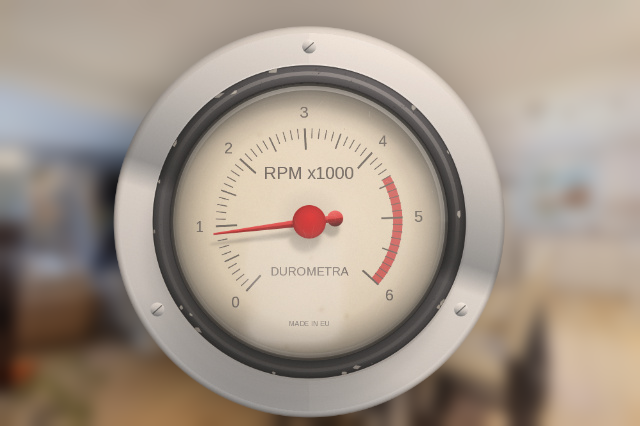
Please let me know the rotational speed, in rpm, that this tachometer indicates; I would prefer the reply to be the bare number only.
900
